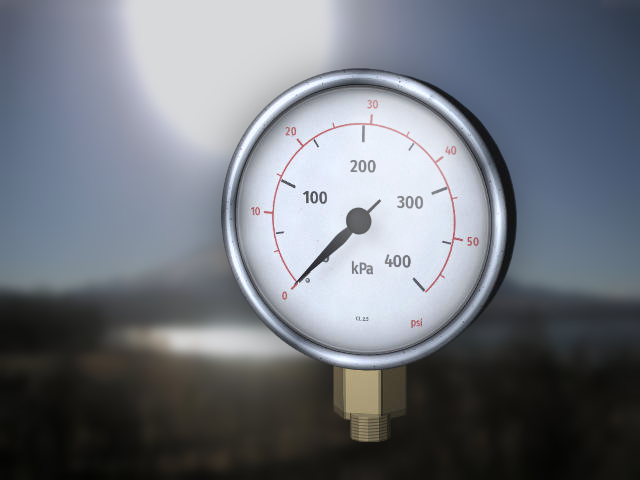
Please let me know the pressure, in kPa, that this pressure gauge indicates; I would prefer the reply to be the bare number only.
0
